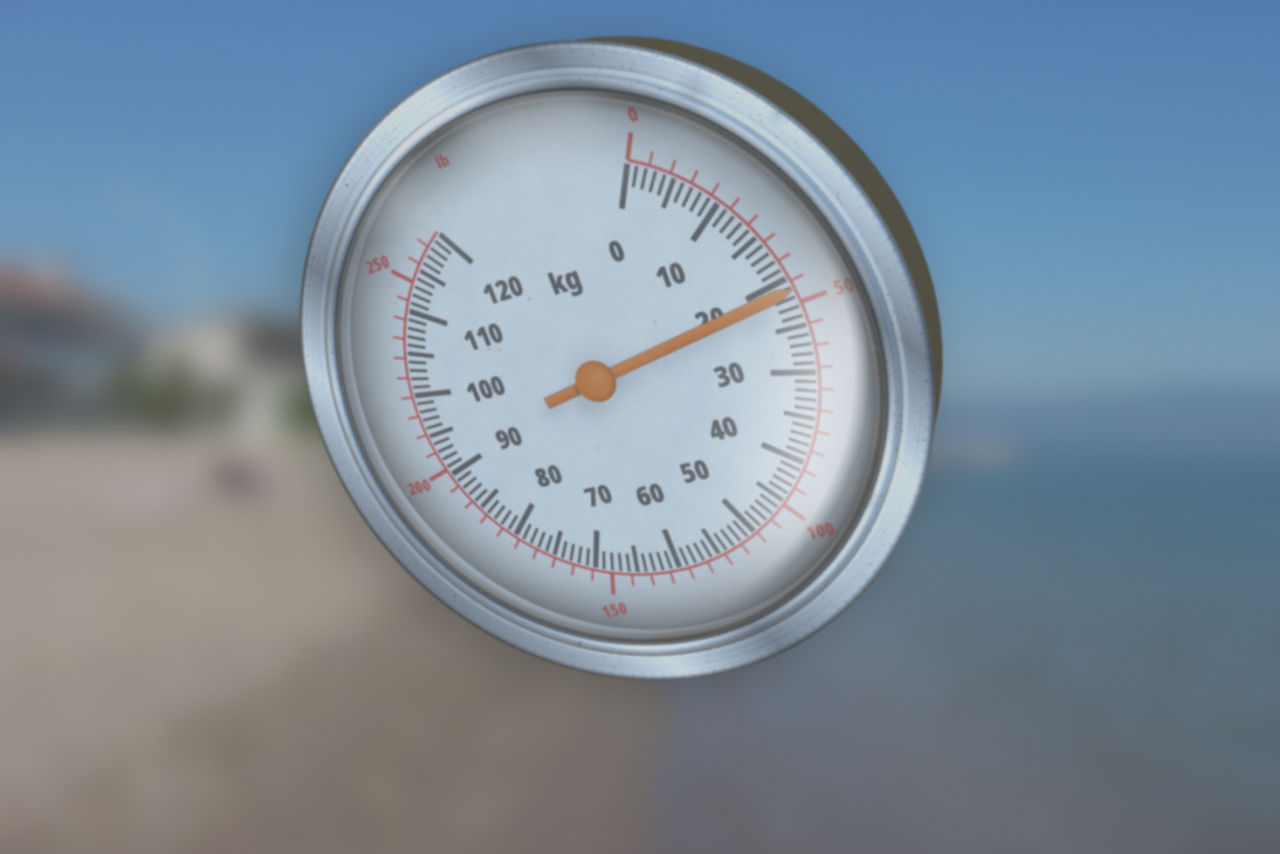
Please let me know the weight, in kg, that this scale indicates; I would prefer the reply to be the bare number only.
21
